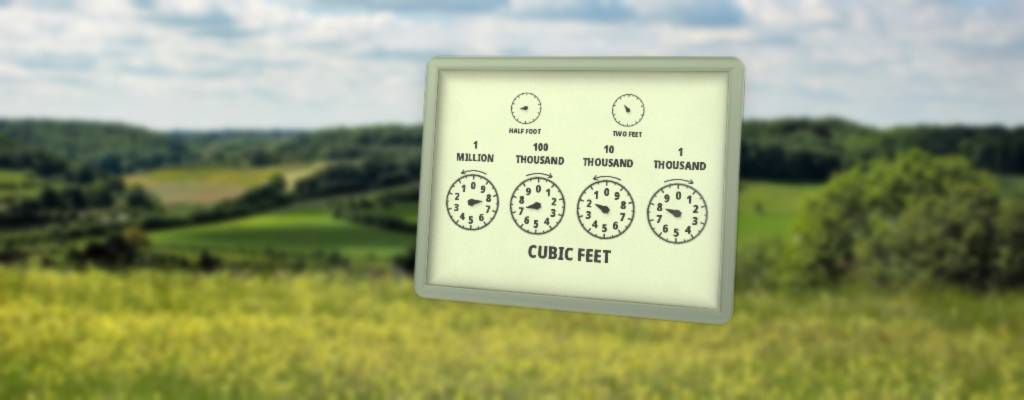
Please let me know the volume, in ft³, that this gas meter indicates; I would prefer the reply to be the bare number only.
771800
